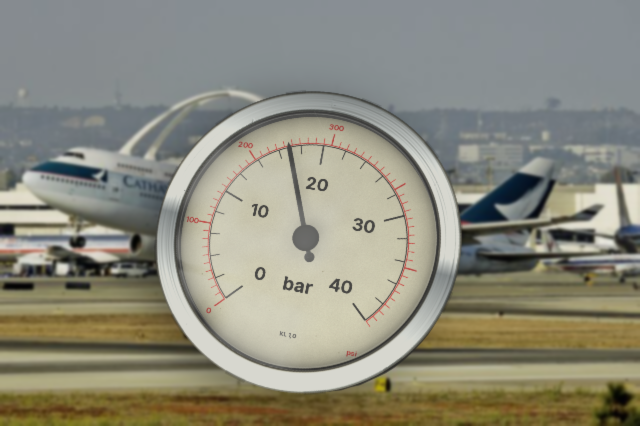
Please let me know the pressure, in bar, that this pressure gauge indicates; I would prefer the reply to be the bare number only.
17
